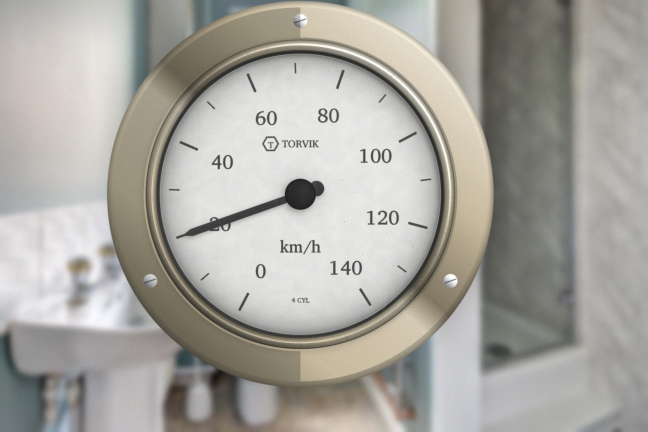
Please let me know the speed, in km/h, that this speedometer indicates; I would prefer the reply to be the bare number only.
20
